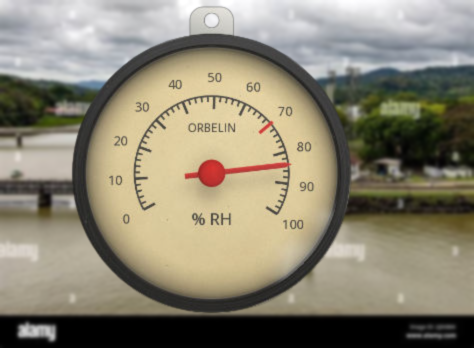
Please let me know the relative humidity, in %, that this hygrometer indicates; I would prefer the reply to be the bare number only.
84
